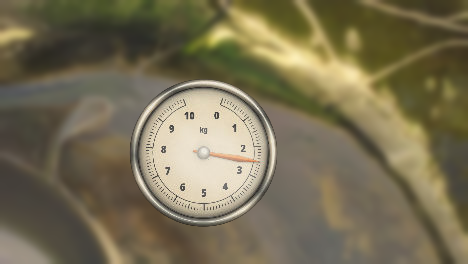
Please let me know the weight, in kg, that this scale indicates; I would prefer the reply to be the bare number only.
2.5
